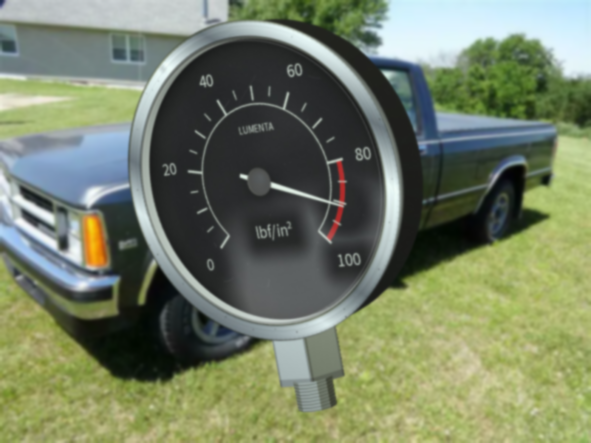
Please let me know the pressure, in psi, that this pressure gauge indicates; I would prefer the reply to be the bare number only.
90
